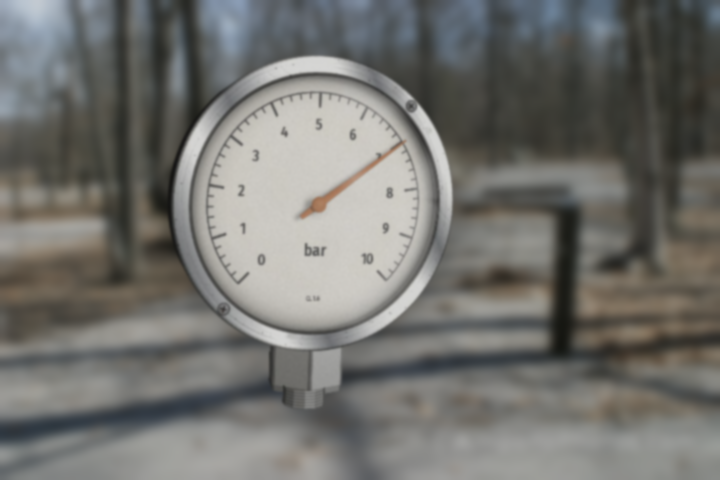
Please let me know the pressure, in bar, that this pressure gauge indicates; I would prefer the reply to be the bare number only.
7
